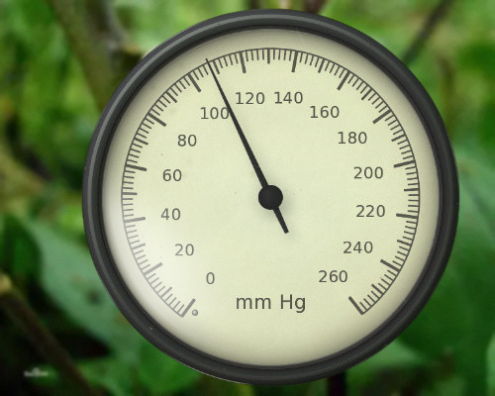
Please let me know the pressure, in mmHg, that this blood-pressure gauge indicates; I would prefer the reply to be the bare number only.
108
